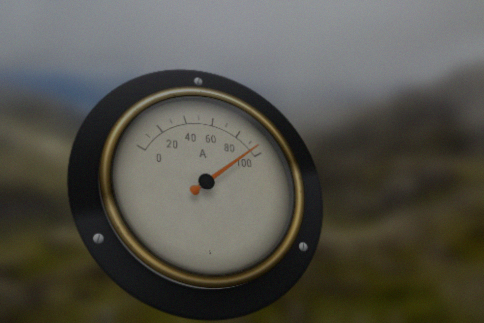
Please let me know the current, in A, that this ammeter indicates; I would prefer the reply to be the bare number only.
95
